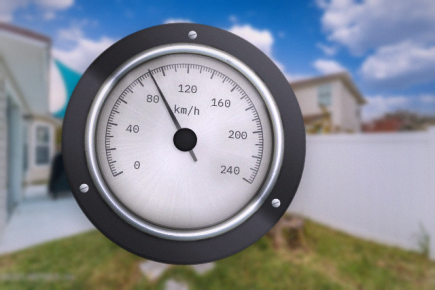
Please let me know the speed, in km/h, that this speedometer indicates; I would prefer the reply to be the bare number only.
90
